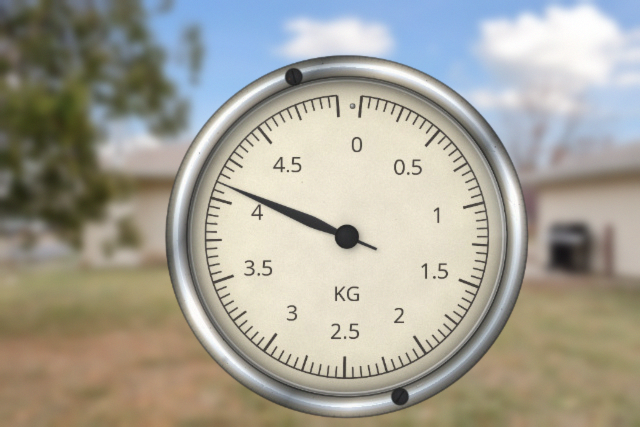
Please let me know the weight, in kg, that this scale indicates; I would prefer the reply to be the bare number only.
4.1
